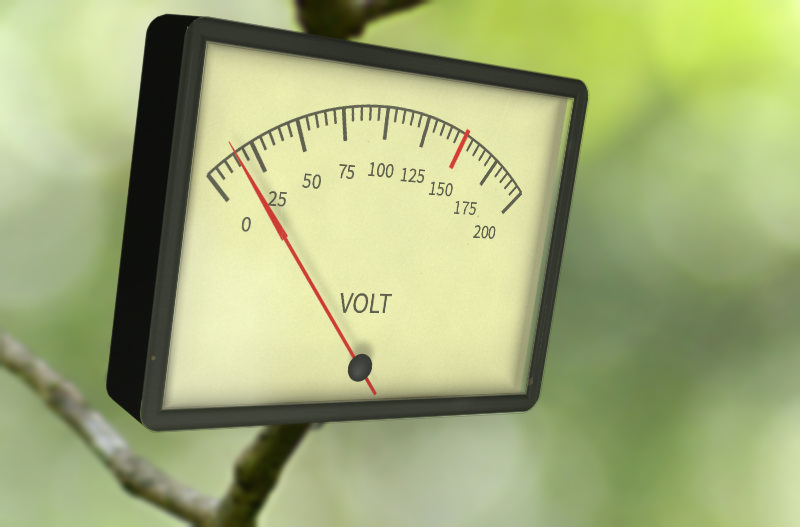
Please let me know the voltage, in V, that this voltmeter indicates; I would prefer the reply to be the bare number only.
15
